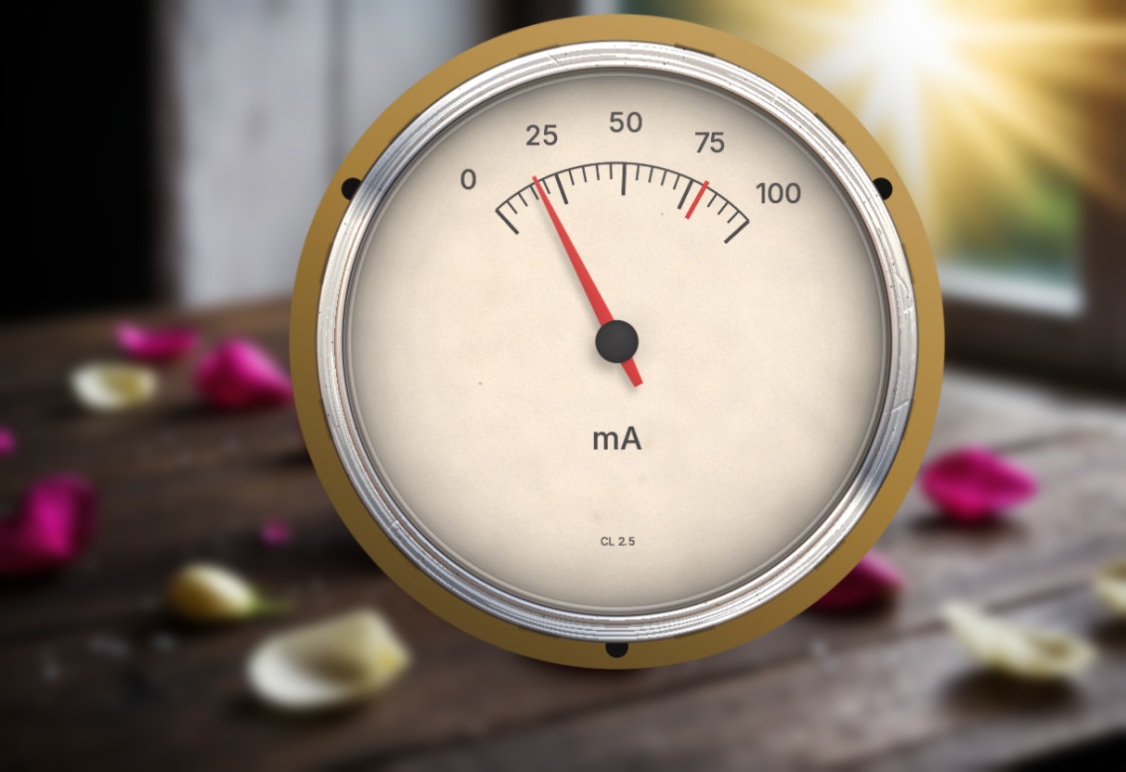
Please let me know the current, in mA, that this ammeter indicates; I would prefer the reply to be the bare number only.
17.5
